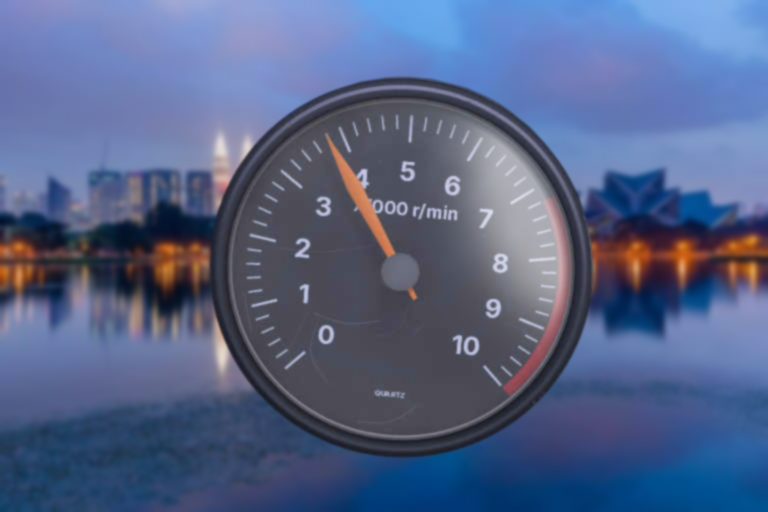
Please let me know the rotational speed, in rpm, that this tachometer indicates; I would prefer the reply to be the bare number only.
3800
